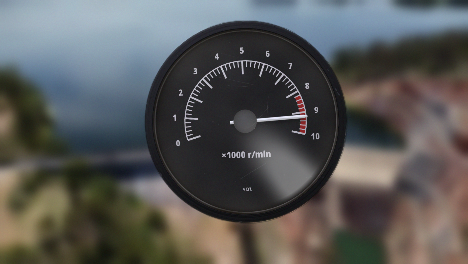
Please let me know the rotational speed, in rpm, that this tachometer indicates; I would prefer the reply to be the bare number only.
9200
